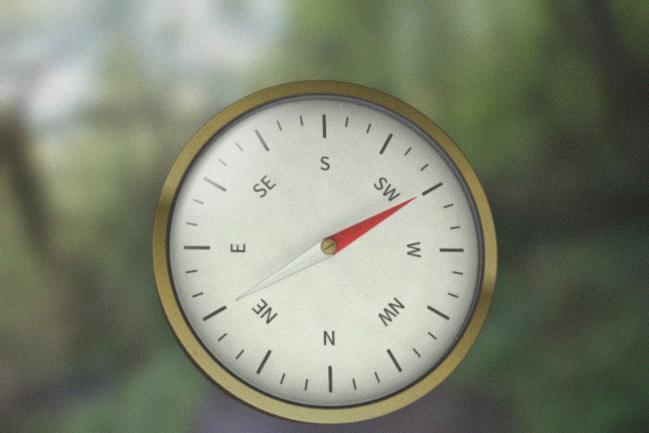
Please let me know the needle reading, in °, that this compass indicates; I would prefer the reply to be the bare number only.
240
